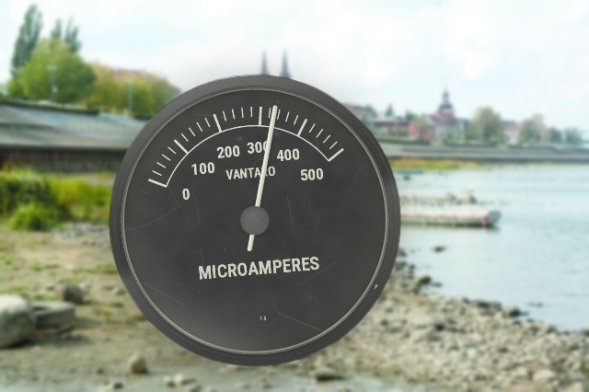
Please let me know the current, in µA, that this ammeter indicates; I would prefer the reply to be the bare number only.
330
